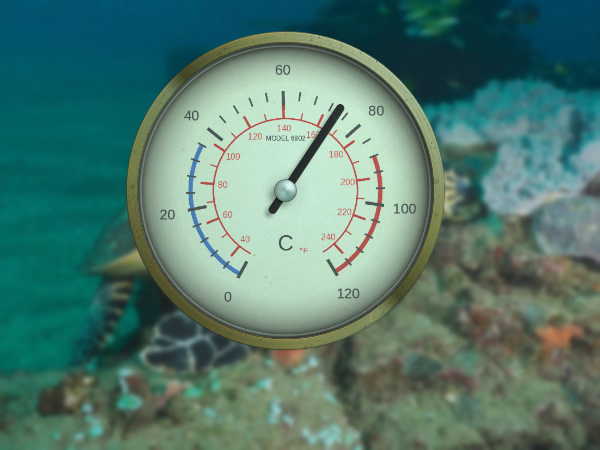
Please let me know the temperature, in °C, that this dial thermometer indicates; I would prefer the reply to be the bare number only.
74
